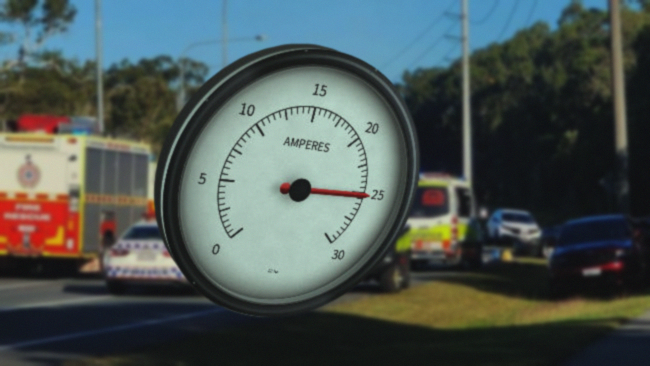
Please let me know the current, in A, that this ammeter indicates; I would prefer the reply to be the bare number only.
25
